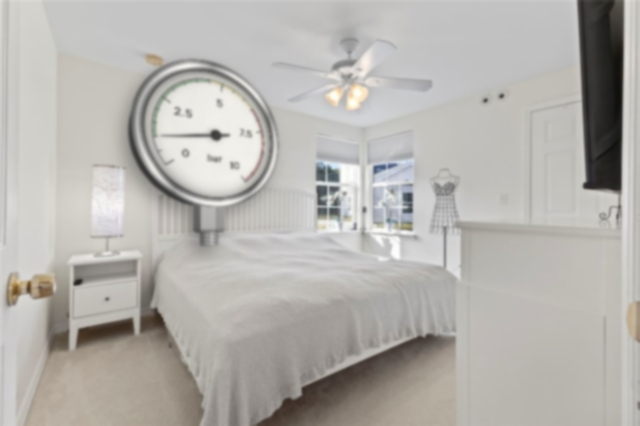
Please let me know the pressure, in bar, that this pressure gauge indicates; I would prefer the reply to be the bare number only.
1
